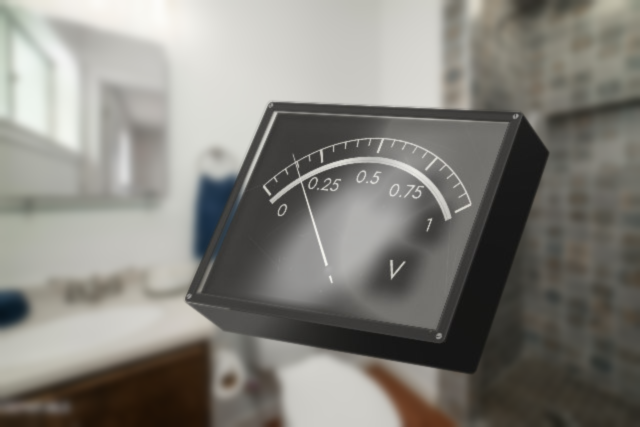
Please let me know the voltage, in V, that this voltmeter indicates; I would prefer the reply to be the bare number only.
0.15
